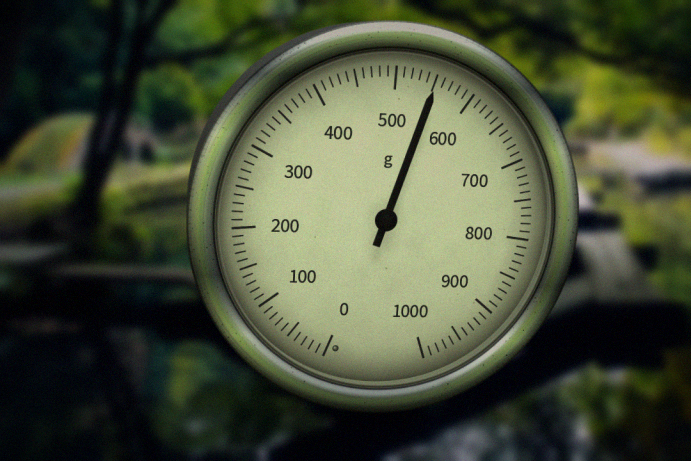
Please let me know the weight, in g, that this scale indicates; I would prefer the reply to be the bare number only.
550
